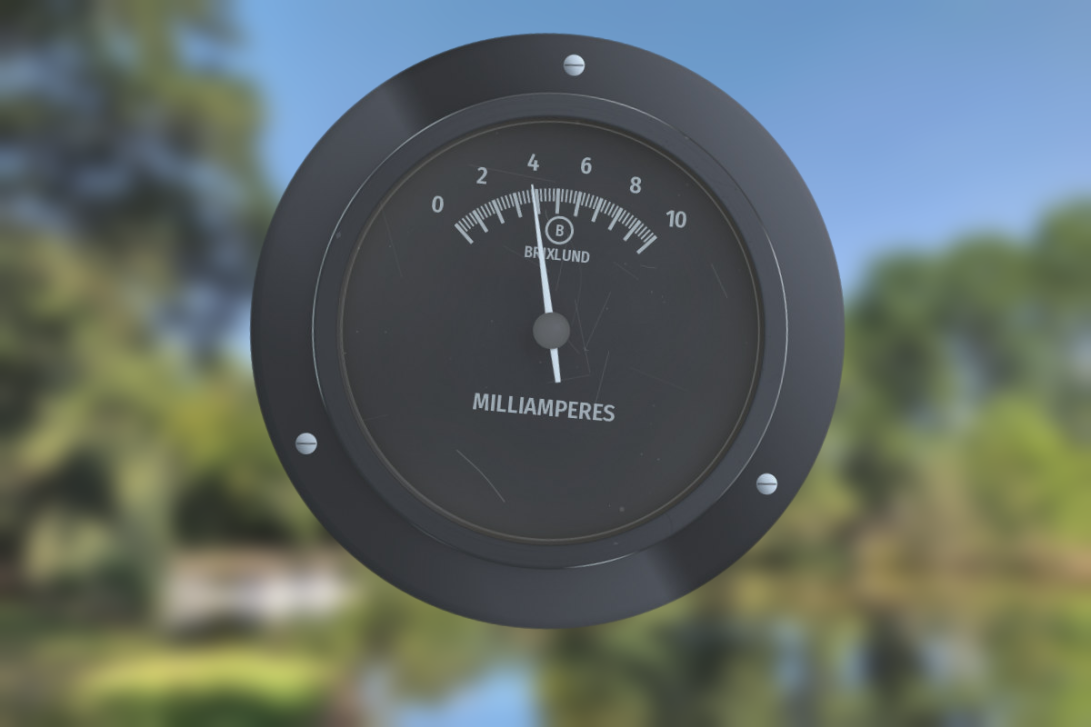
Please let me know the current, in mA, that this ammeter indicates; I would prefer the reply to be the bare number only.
3.8
